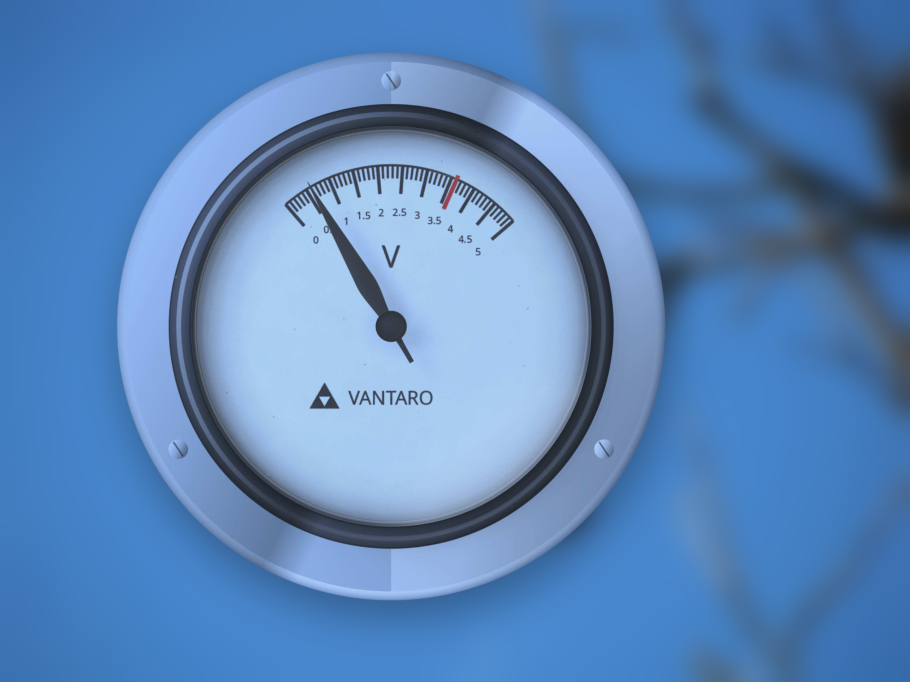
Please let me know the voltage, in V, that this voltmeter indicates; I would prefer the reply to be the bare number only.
0.6
